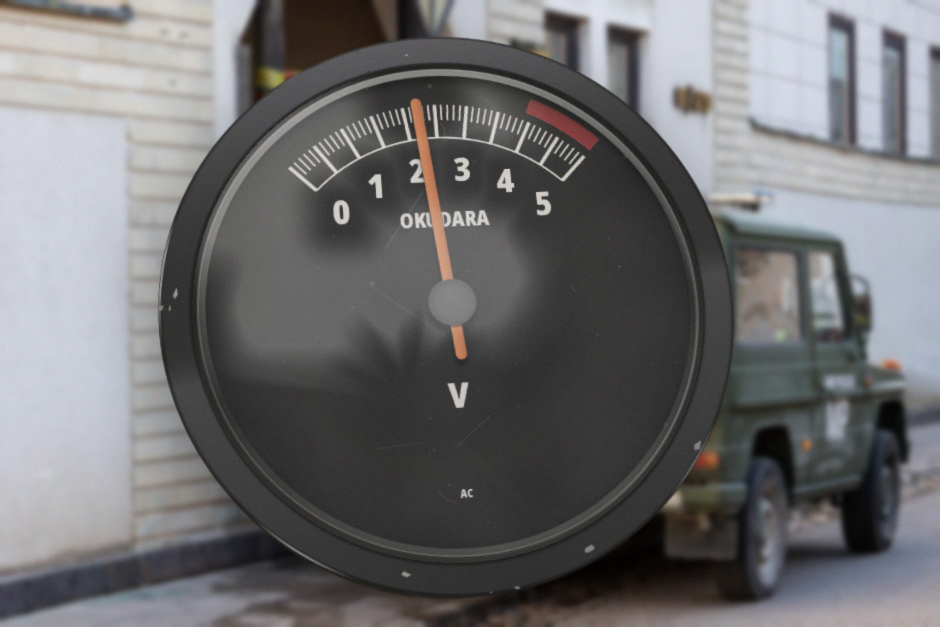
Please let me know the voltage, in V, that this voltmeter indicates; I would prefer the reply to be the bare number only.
2.2
